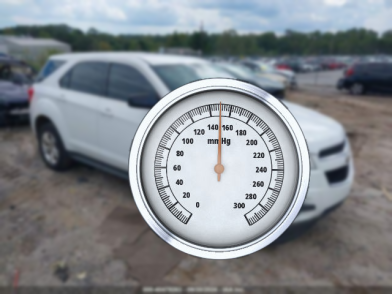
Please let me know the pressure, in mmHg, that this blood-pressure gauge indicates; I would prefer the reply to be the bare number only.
150
